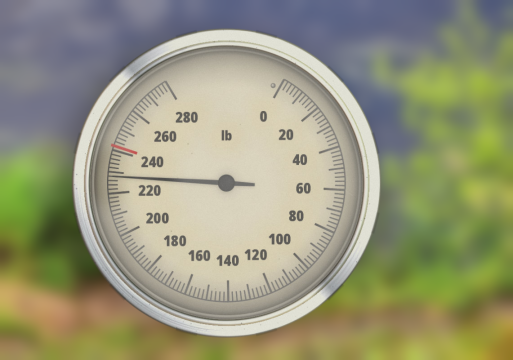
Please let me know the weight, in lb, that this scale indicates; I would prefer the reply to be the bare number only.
228
